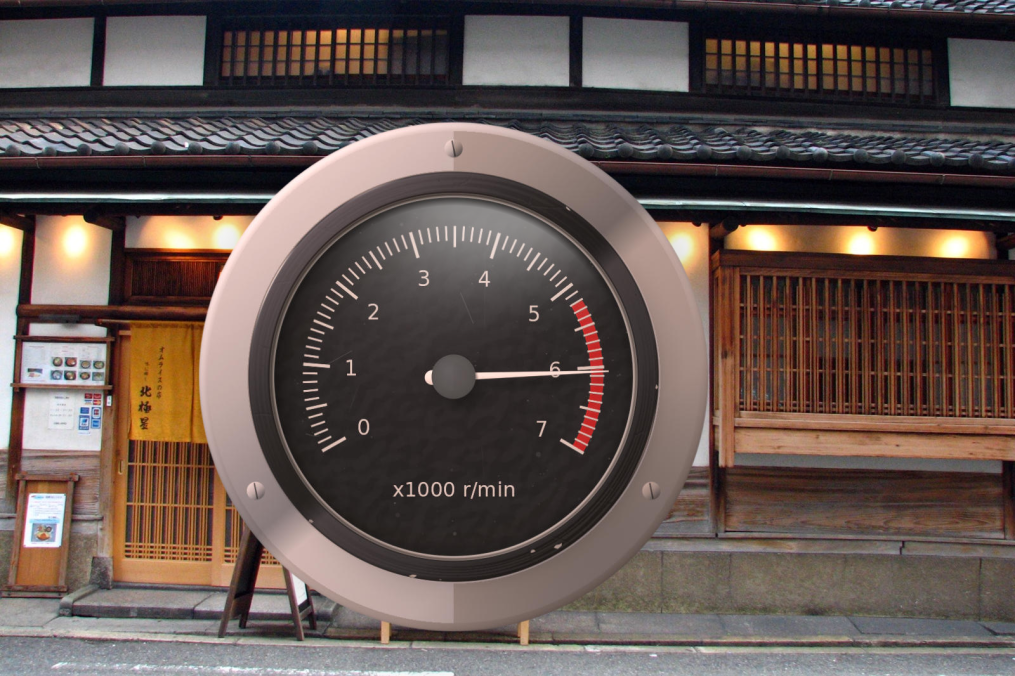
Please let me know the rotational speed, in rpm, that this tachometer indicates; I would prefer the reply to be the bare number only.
6050
